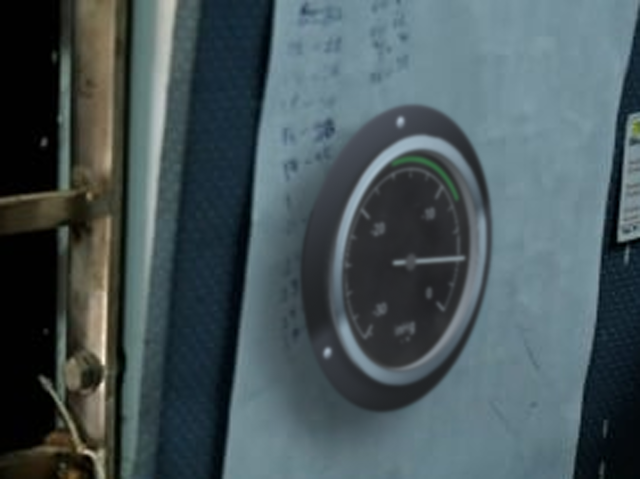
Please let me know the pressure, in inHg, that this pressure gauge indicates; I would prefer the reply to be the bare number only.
-4
